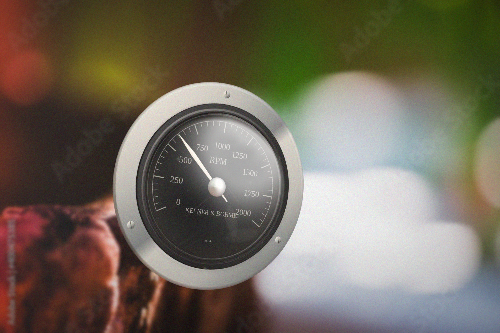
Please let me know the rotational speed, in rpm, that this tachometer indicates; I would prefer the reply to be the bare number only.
600
